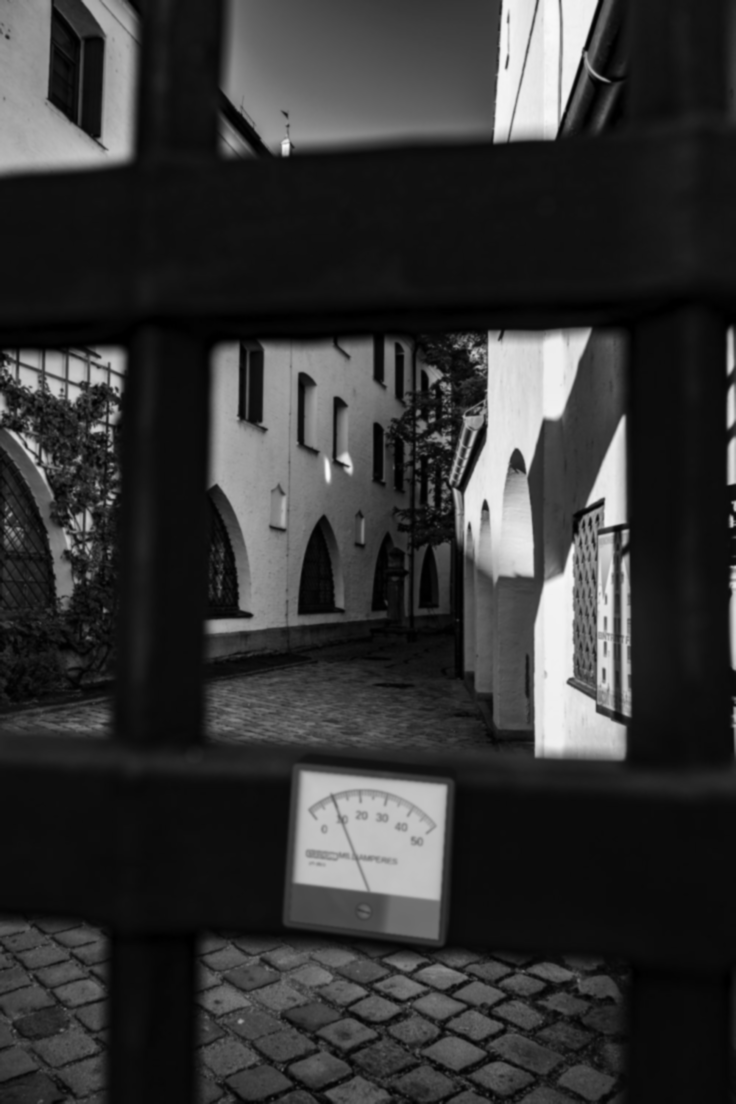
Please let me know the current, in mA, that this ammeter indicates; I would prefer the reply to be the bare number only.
10
